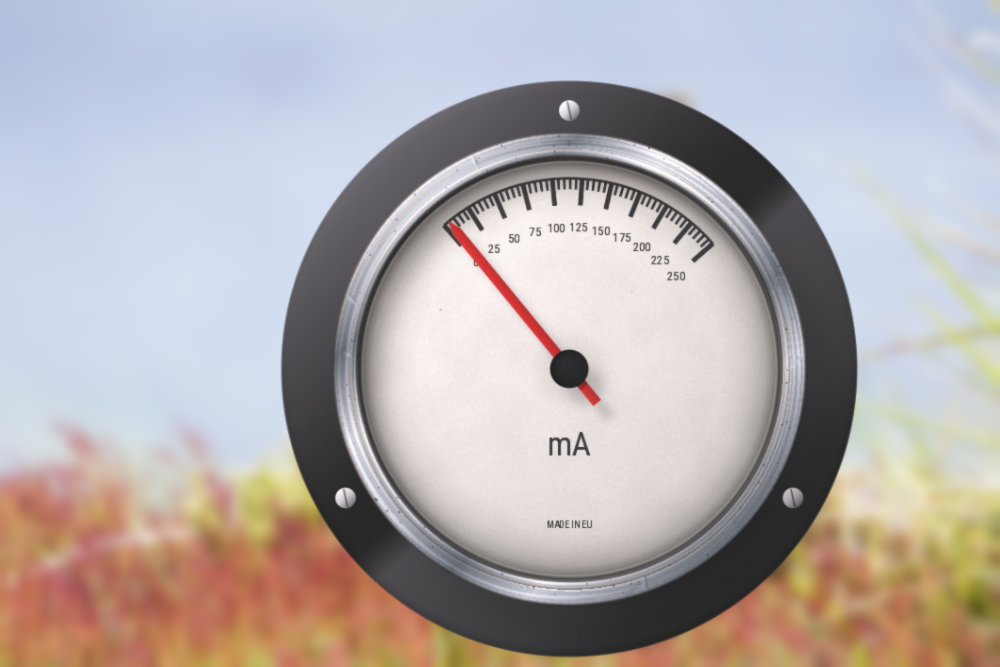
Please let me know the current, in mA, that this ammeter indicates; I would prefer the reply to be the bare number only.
5
